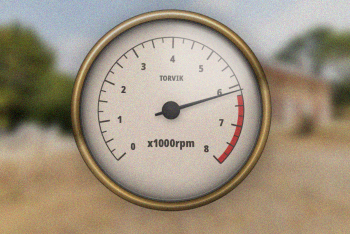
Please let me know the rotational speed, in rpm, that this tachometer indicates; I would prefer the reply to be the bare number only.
6125
